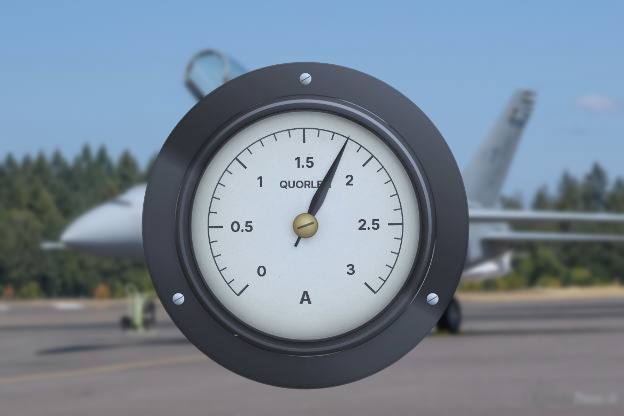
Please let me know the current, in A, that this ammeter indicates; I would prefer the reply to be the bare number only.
1.8
